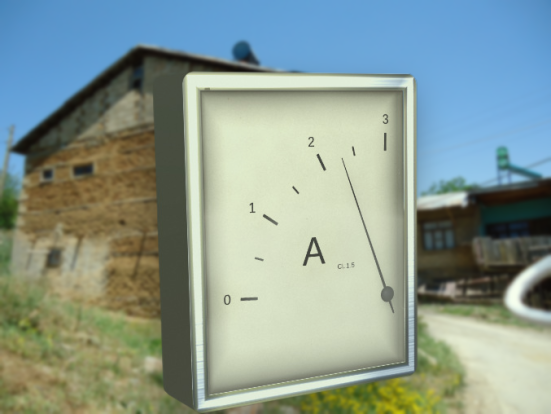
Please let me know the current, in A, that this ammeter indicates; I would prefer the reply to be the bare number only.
2.25
